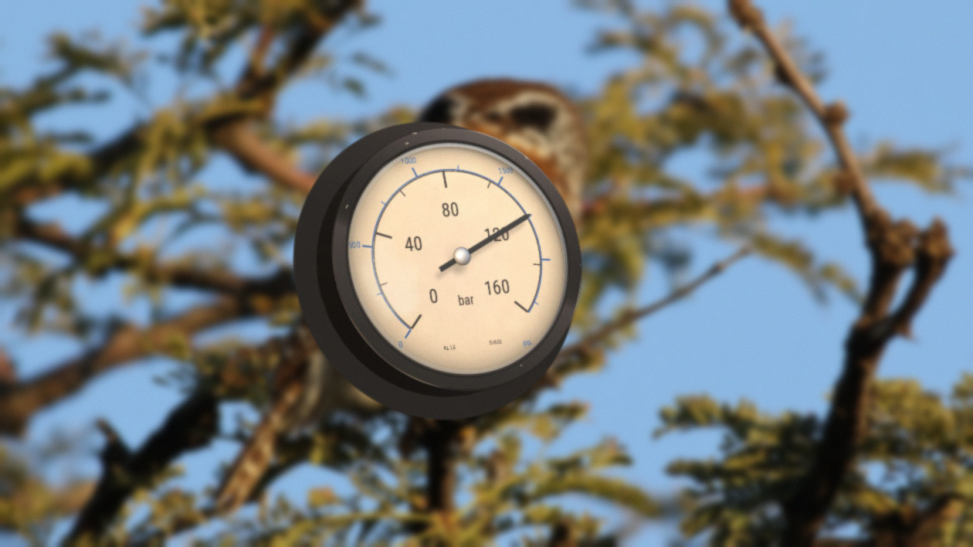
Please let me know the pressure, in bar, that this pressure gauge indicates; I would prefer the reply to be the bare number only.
120
